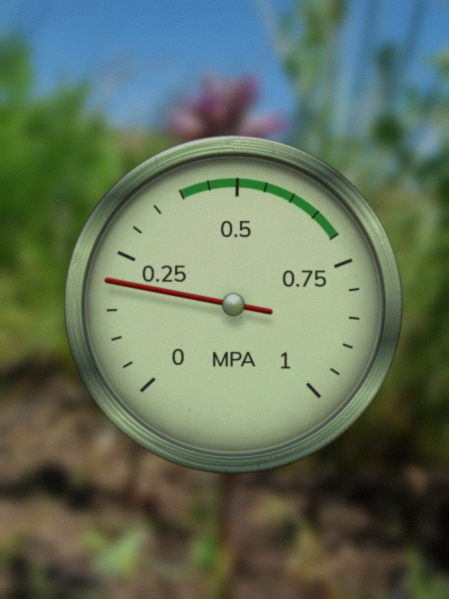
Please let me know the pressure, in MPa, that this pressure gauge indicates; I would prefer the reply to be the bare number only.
0.2
